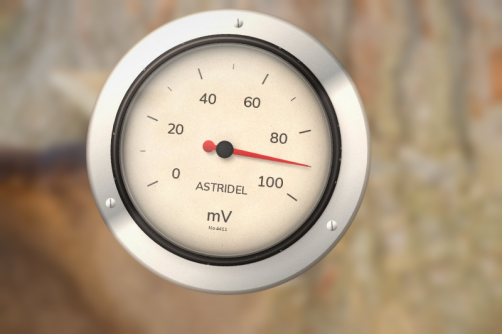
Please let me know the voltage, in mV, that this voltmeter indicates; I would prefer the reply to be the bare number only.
90
